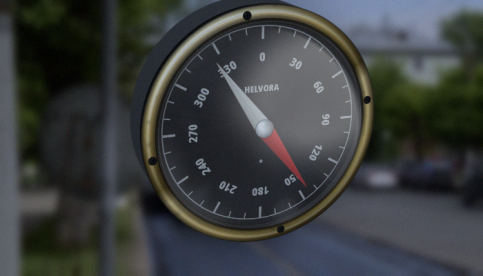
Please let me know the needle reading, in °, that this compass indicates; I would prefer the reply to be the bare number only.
145
